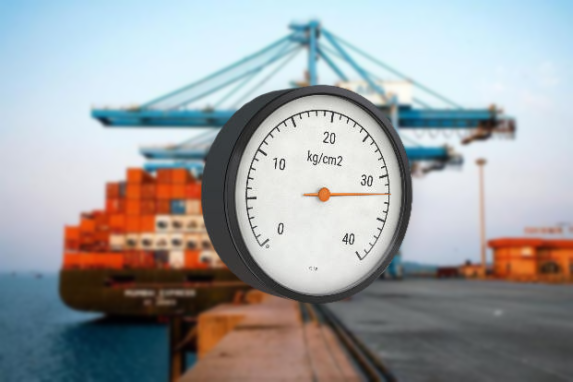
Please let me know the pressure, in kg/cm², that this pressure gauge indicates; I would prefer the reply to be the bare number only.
32
